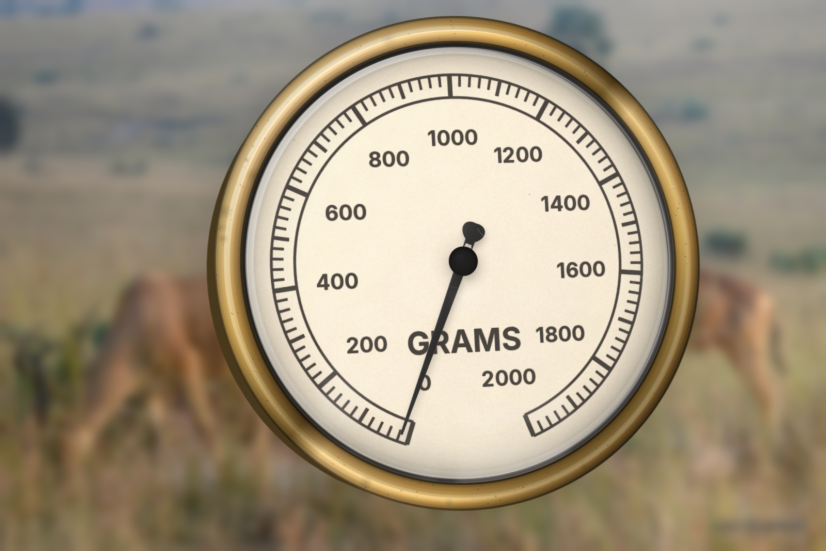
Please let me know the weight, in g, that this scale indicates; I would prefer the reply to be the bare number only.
20
